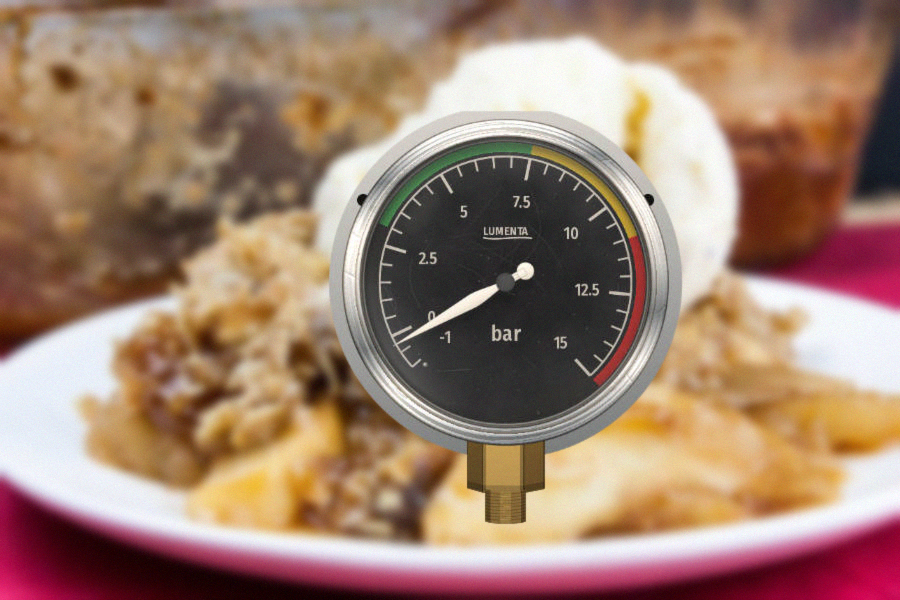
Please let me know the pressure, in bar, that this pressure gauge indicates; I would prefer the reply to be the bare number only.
-0.25
